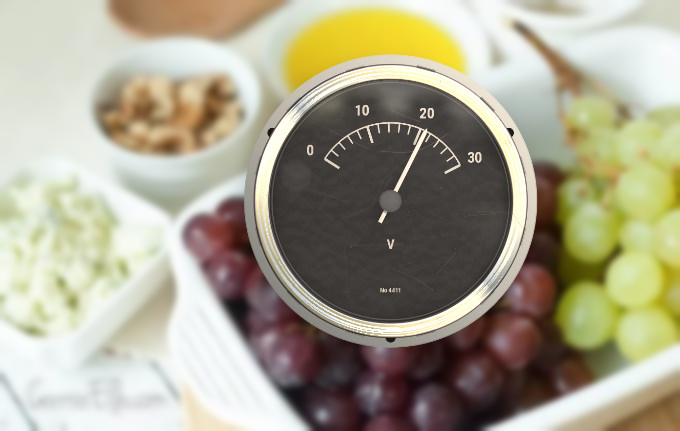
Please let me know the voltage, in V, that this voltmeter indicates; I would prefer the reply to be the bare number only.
21
